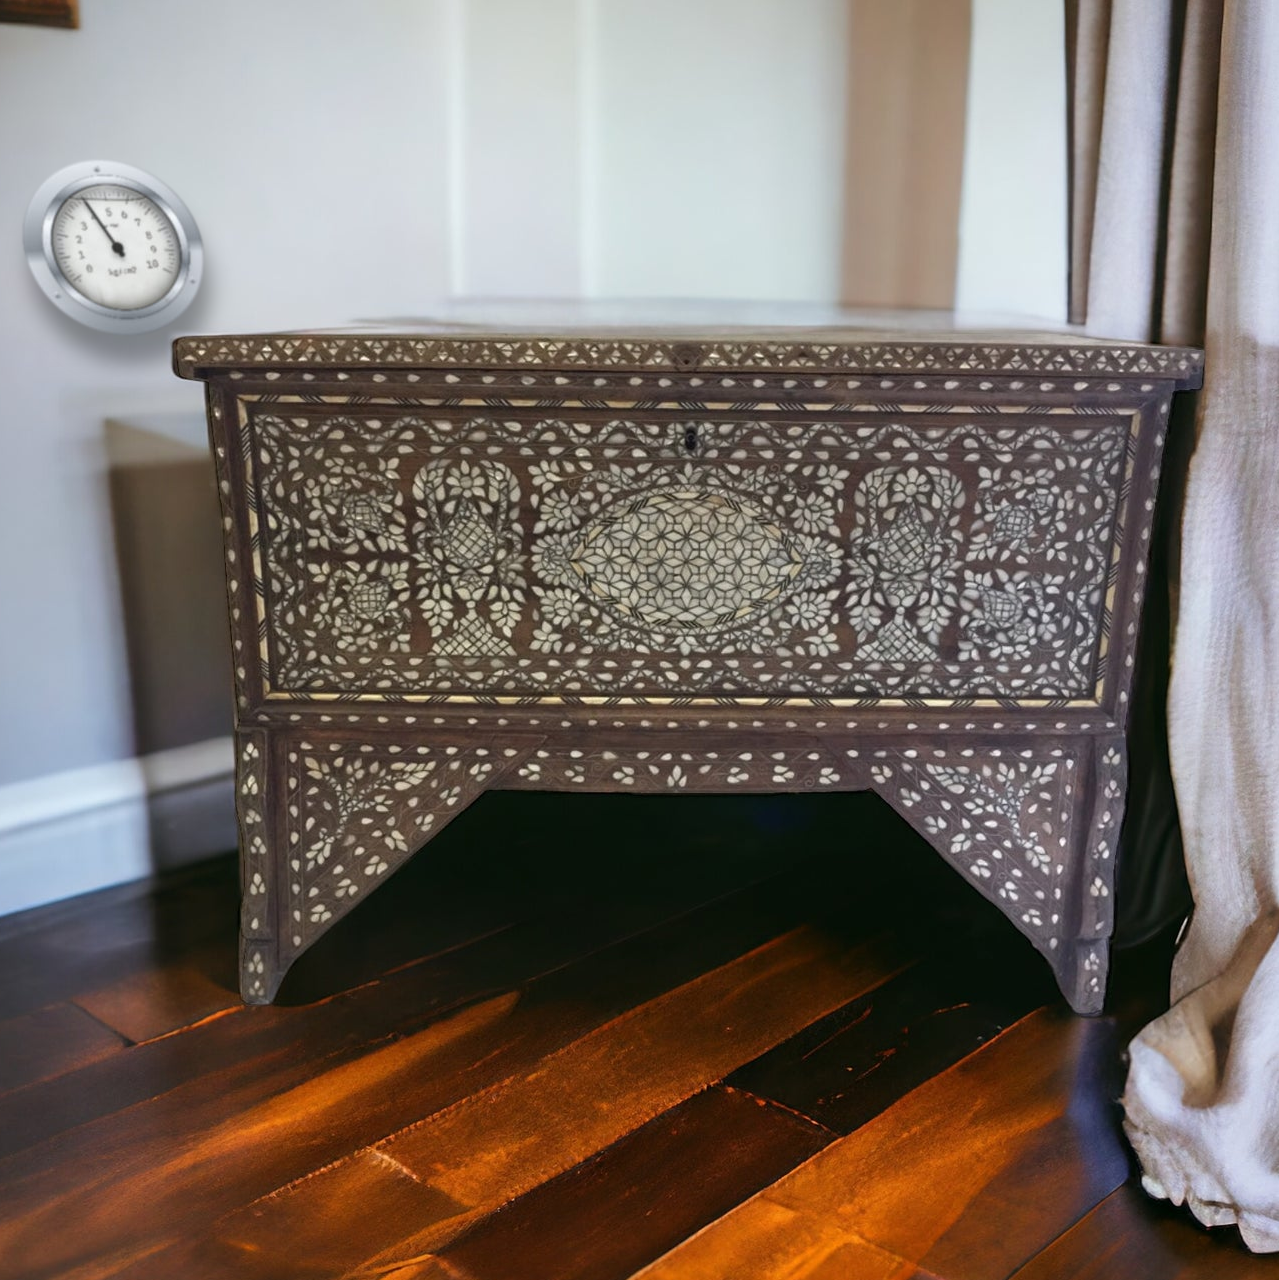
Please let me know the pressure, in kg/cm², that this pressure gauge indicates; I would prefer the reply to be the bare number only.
4
